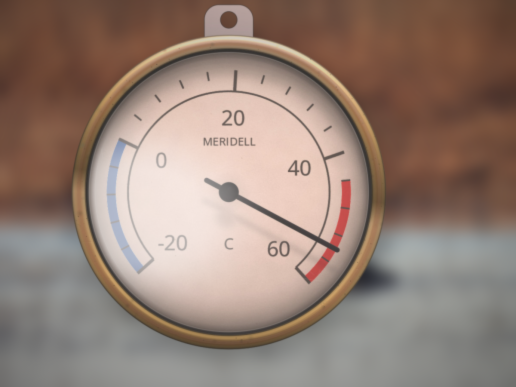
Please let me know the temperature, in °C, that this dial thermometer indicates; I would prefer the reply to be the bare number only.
54
